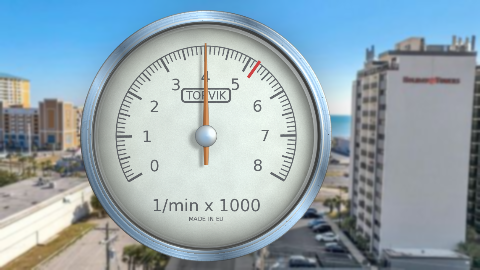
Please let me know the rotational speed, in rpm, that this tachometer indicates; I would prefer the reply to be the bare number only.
4000
